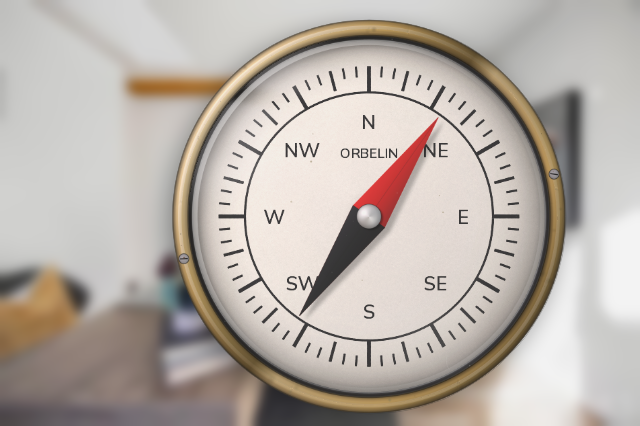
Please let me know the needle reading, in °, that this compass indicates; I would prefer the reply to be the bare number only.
35
